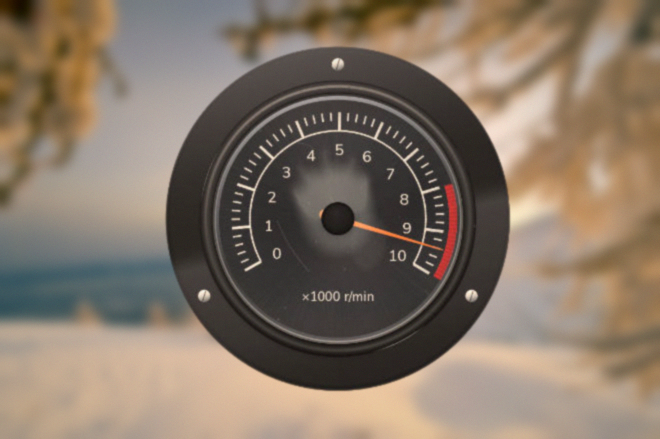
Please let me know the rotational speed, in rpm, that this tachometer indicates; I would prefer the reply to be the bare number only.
9400
